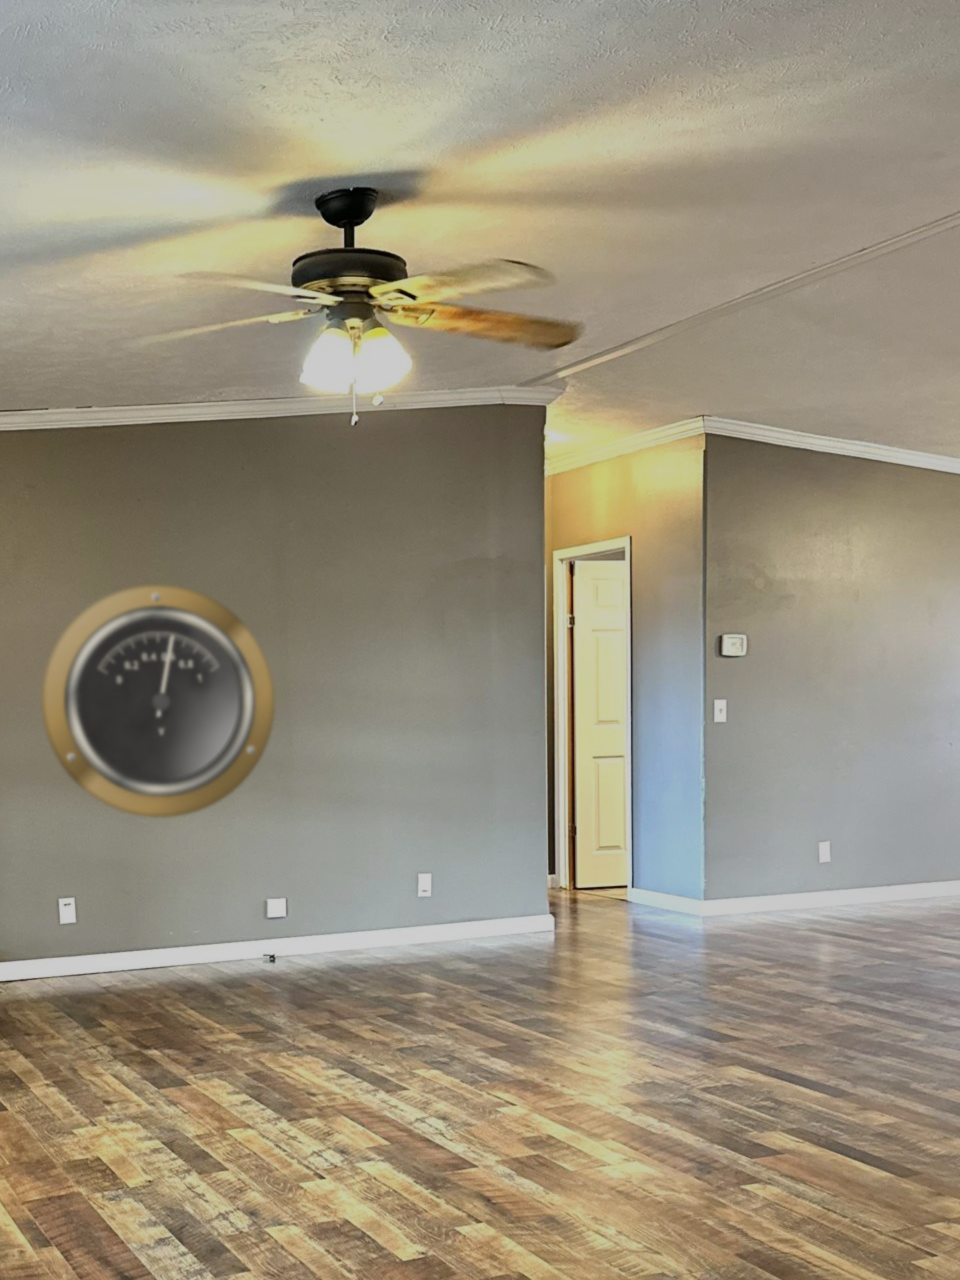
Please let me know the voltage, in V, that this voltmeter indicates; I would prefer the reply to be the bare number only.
0.6
